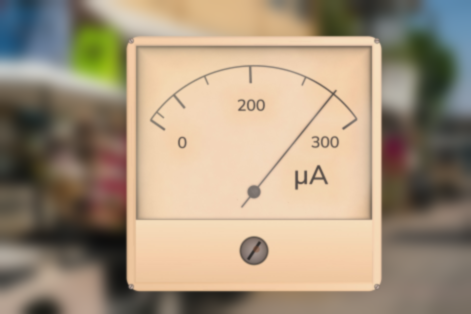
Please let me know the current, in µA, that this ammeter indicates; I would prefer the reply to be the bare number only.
275
